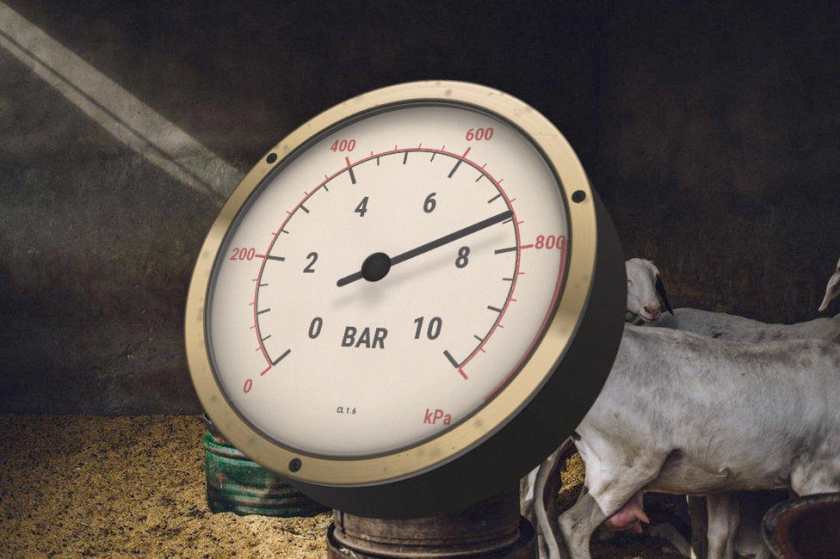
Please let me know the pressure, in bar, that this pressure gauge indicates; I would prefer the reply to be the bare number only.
7.5
